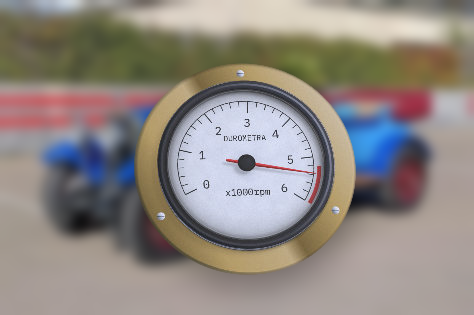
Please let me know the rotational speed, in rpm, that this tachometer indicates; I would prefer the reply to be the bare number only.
5400
